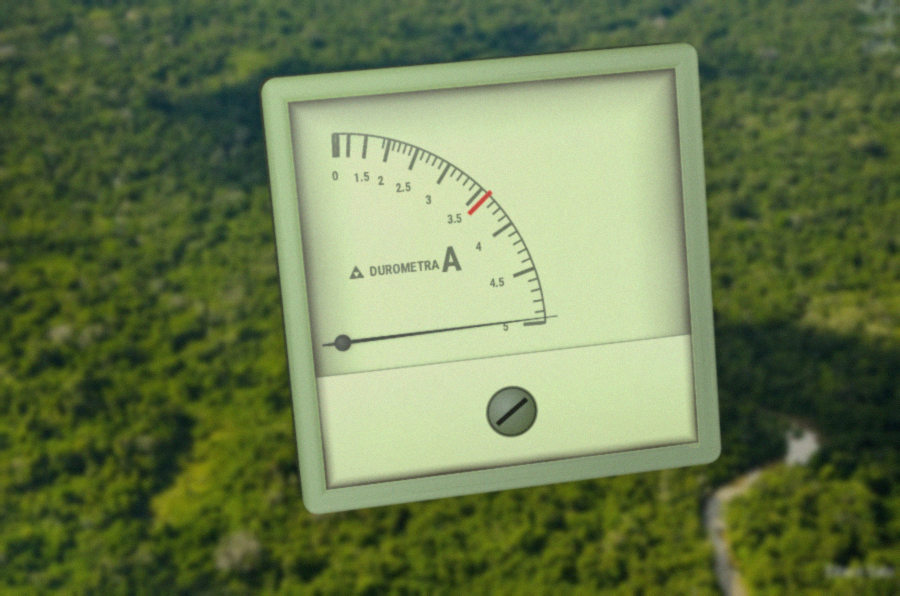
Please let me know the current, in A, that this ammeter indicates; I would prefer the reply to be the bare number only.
4.95
